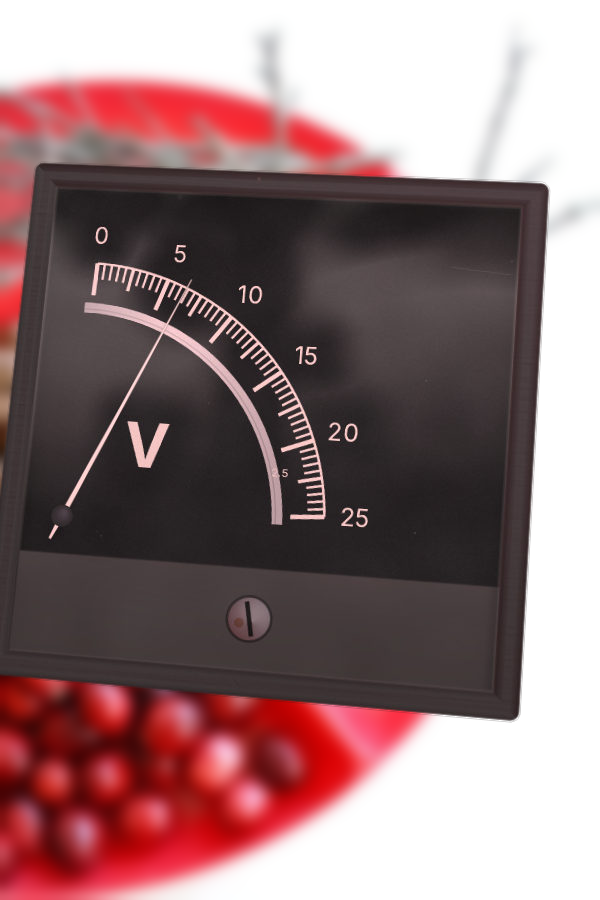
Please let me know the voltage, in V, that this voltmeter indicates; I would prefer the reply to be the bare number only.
6.5
